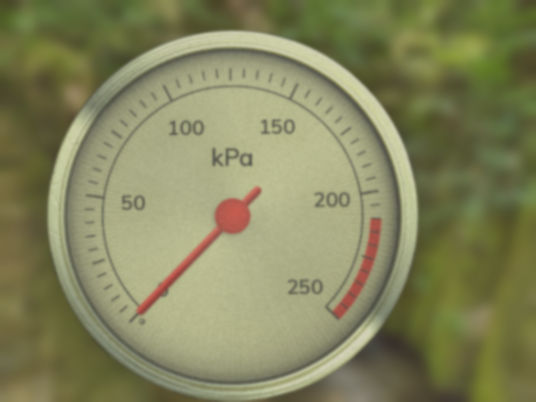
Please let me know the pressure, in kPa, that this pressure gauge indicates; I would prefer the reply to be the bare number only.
0
